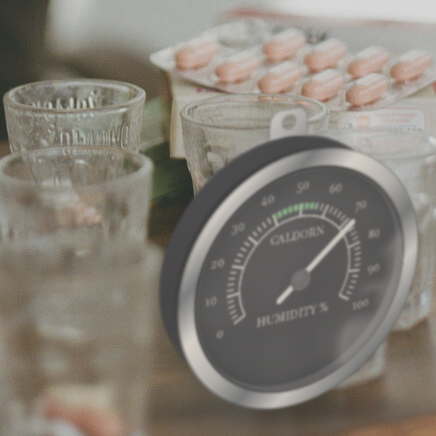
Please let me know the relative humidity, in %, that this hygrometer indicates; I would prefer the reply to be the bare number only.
70
